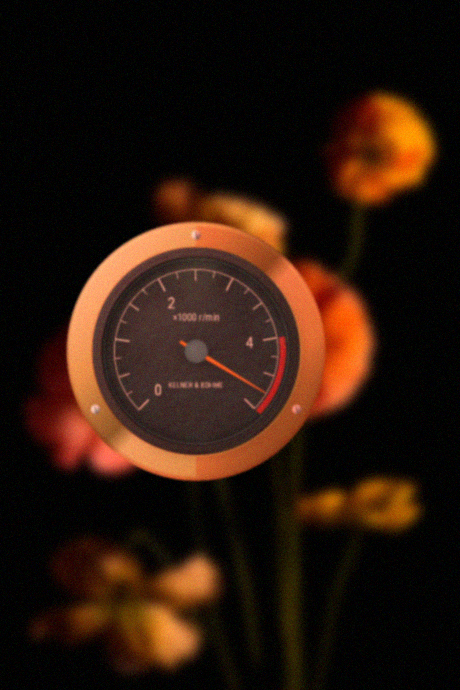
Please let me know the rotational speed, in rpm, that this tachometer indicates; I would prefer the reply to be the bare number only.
4750
